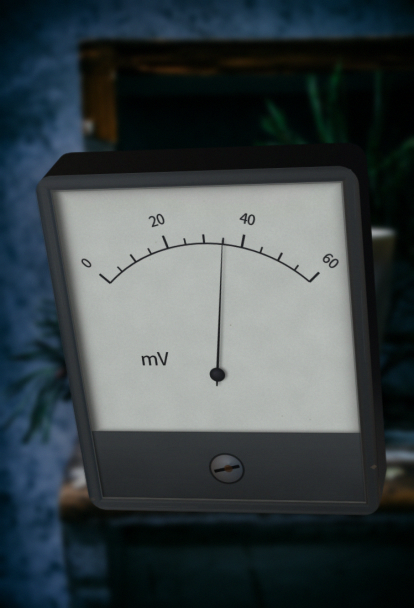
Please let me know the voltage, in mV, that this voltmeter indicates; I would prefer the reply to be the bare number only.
35
